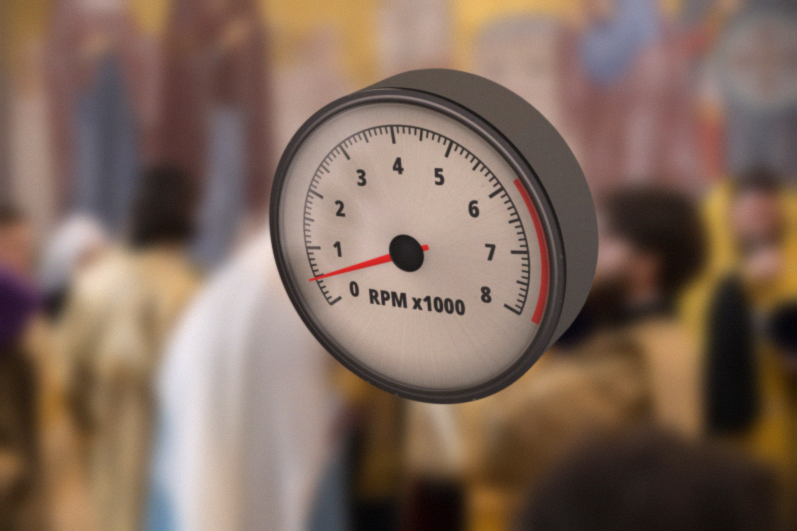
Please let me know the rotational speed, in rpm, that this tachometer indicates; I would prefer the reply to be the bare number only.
500
